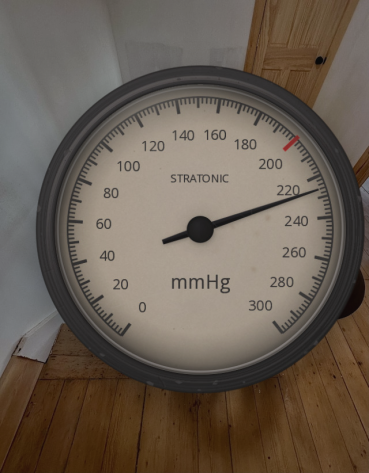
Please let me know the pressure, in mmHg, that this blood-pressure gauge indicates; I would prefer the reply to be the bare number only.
226
